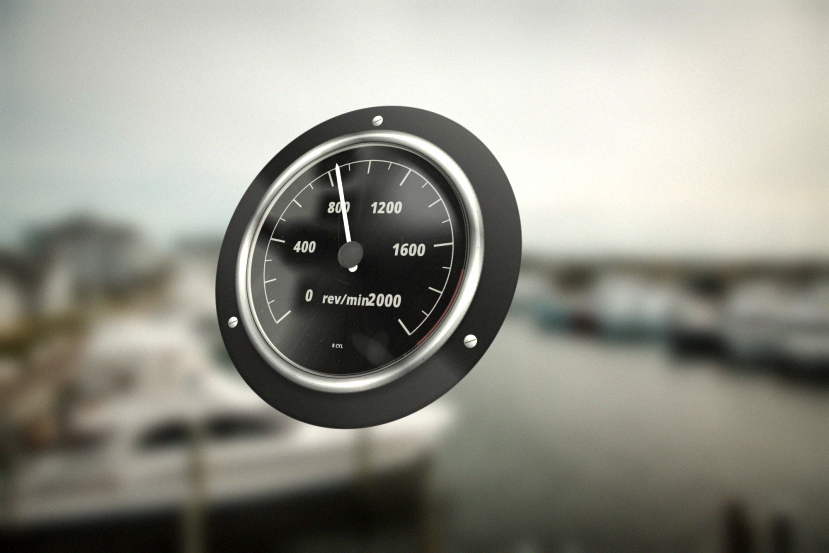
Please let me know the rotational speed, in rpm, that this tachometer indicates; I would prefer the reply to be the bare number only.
850
